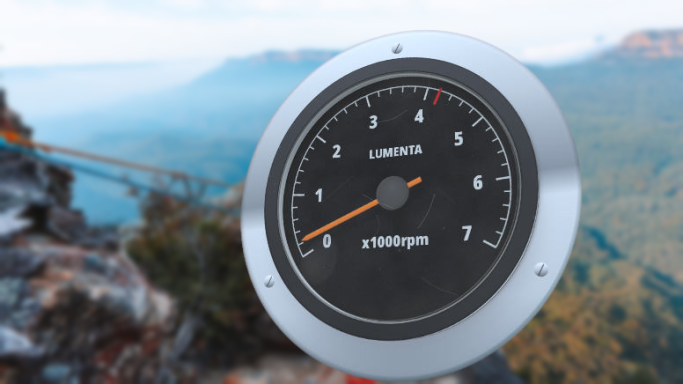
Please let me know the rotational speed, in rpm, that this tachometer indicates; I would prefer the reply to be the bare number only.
200
